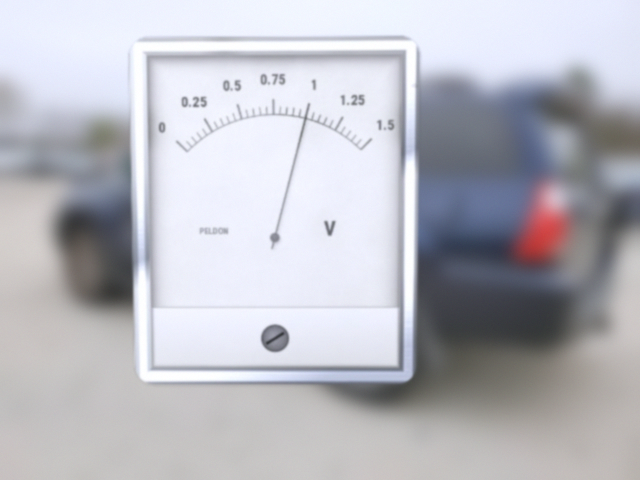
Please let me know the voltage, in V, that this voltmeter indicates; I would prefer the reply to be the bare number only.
1
